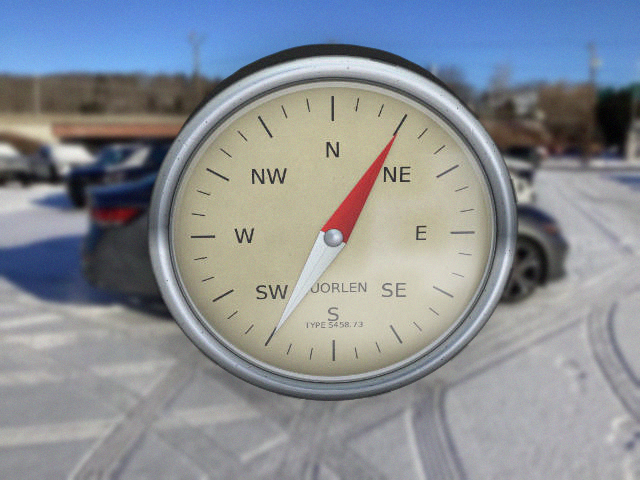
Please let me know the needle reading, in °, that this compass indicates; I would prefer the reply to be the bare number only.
30
